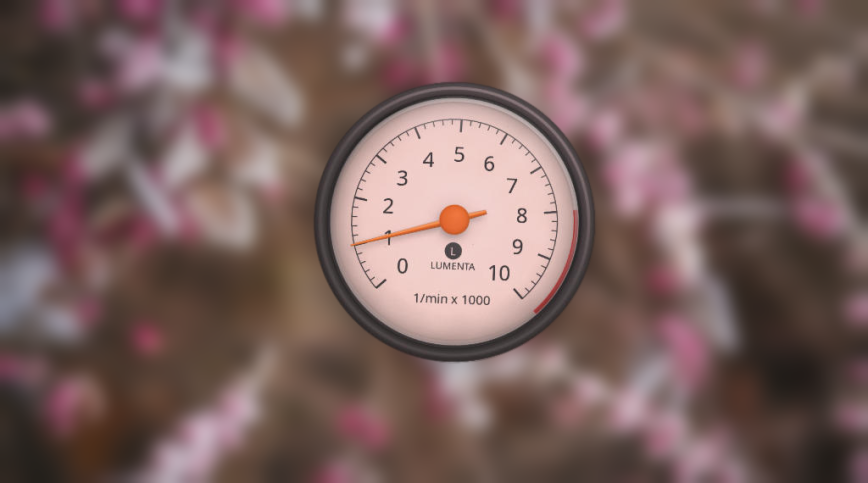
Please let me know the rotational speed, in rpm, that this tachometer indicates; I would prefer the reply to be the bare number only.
1000
